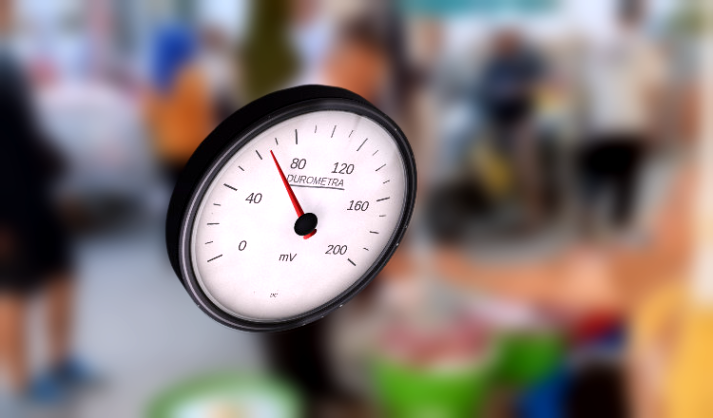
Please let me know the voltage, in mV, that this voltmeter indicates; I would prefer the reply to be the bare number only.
65
